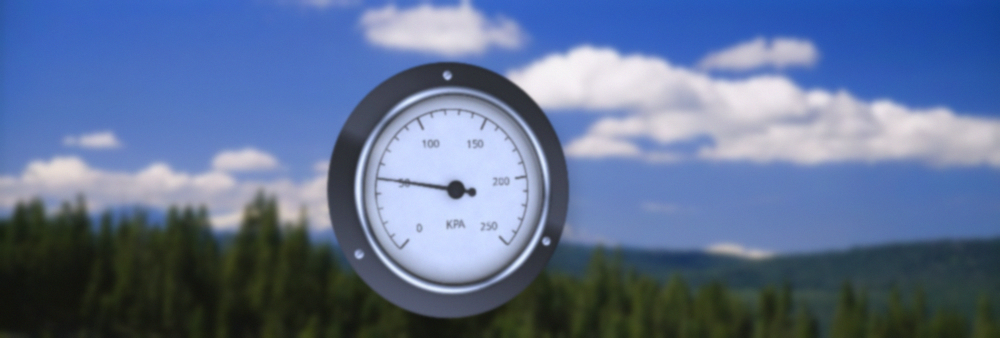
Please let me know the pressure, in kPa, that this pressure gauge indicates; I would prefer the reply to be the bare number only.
50
